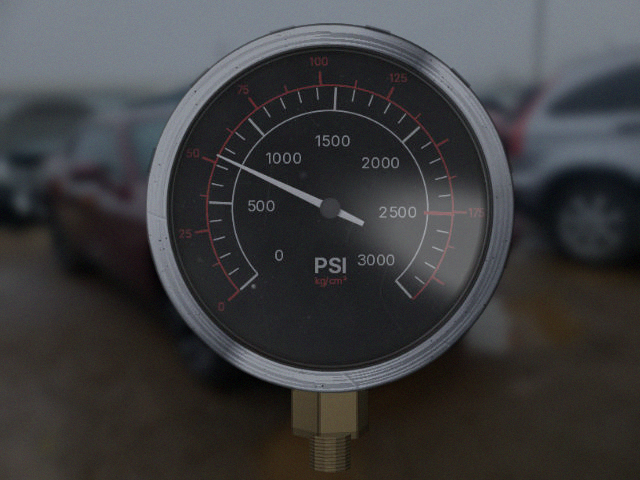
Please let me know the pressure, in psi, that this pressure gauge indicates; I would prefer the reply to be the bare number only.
750
